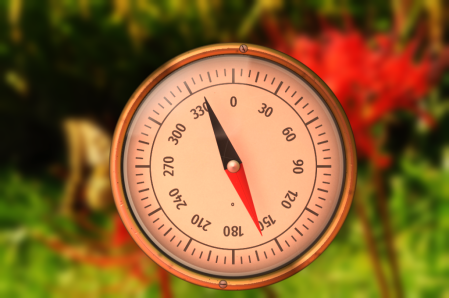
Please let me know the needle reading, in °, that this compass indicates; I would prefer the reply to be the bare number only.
157.5
